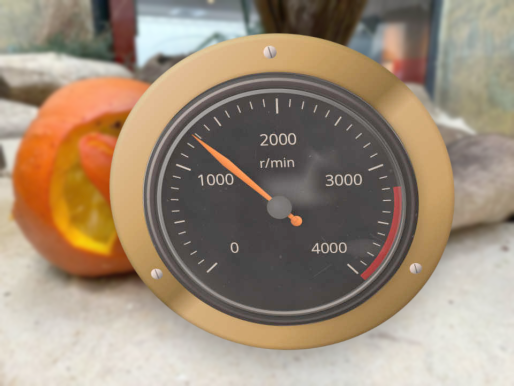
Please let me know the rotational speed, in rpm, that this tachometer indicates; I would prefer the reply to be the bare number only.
1300
